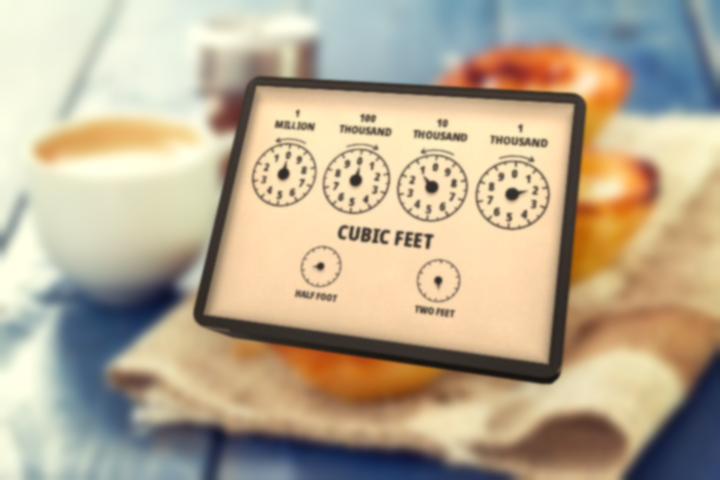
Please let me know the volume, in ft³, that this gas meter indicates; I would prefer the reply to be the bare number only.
1200
